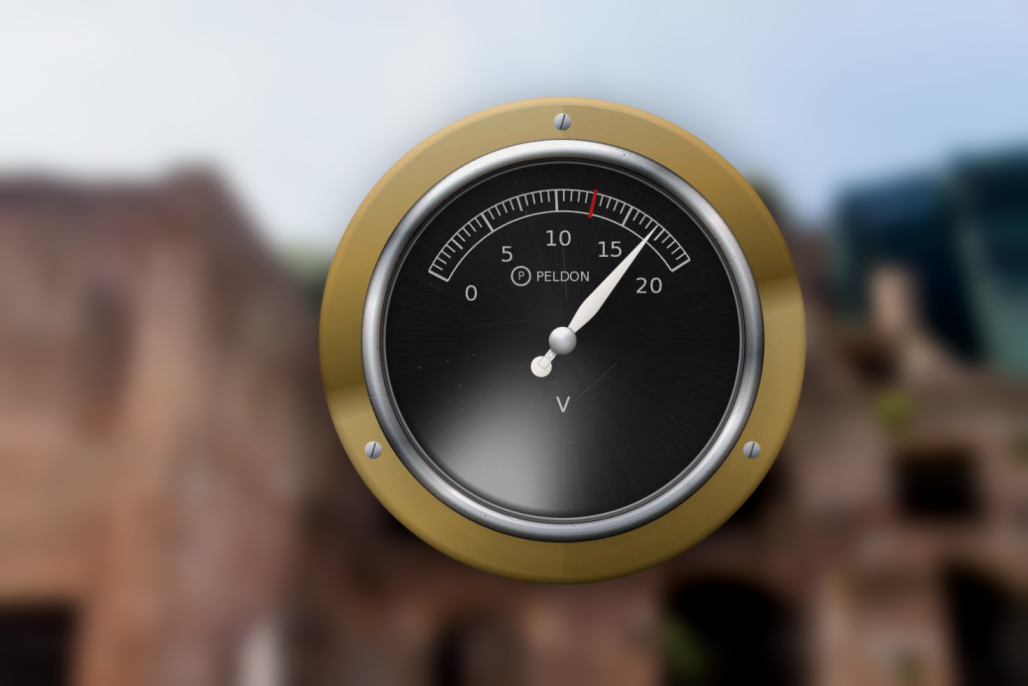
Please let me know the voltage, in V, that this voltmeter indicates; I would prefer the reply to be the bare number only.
17
